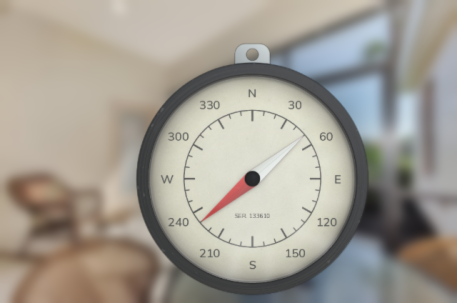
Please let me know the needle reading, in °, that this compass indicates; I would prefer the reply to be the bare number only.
230
